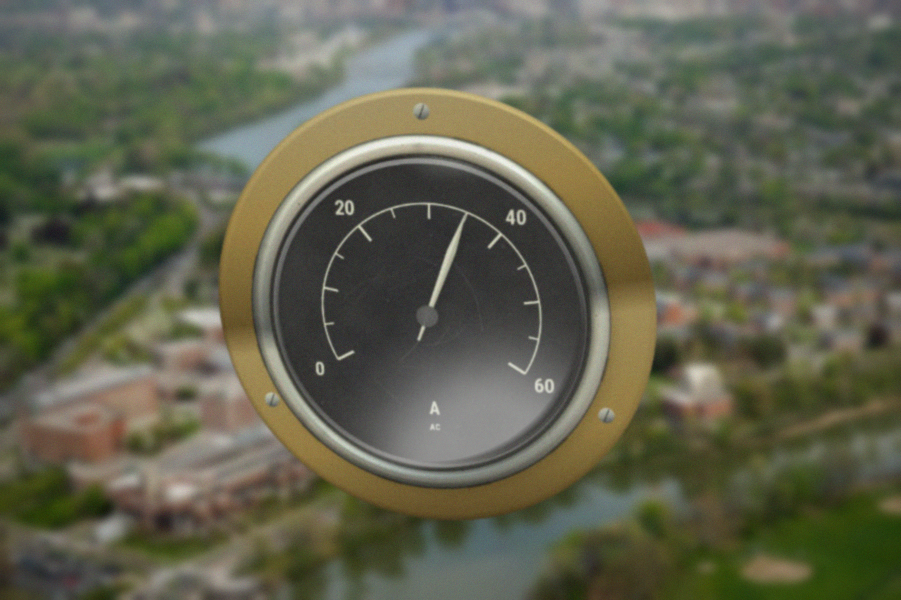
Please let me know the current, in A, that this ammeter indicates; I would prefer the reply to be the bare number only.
35
